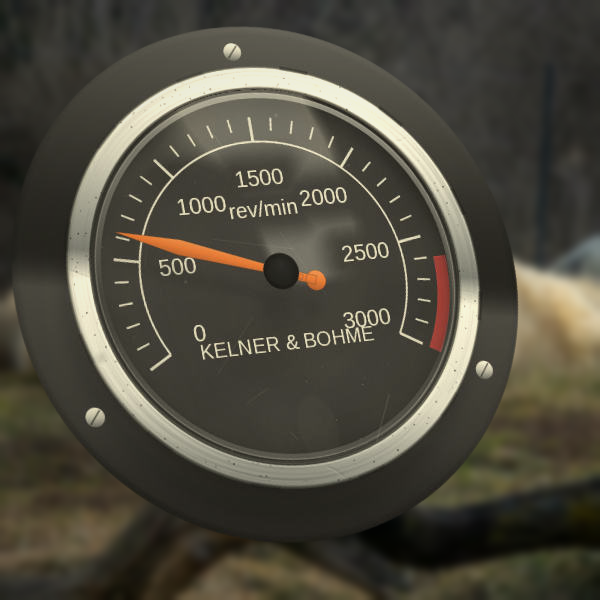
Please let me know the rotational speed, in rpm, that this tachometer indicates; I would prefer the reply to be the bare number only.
600
